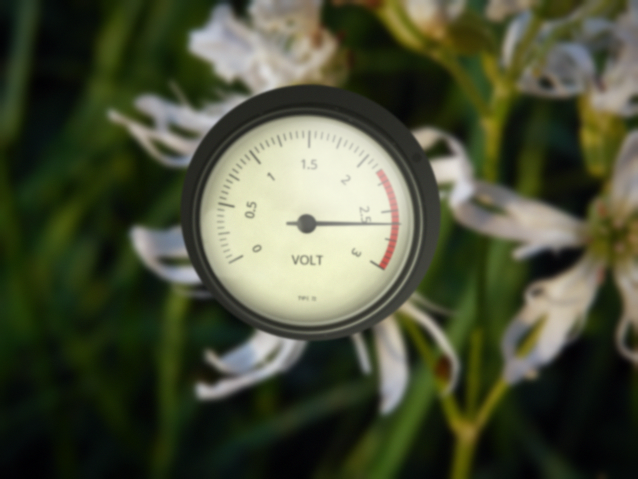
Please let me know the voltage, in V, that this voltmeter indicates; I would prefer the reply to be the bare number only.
2.6
